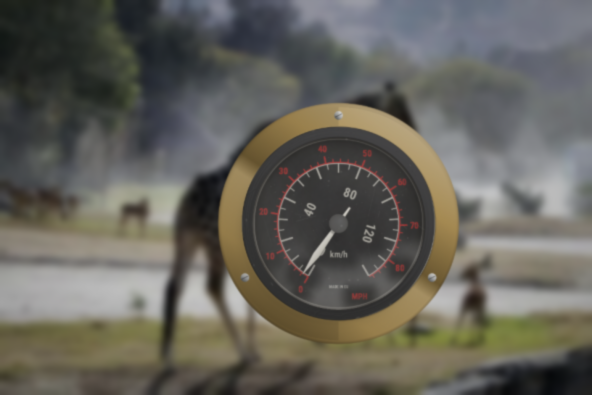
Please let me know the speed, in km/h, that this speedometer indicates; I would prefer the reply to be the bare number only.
2.5
